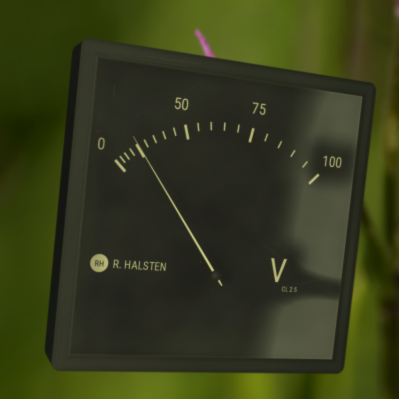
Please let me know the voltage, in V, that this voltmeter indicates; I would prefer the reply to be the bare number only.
25
